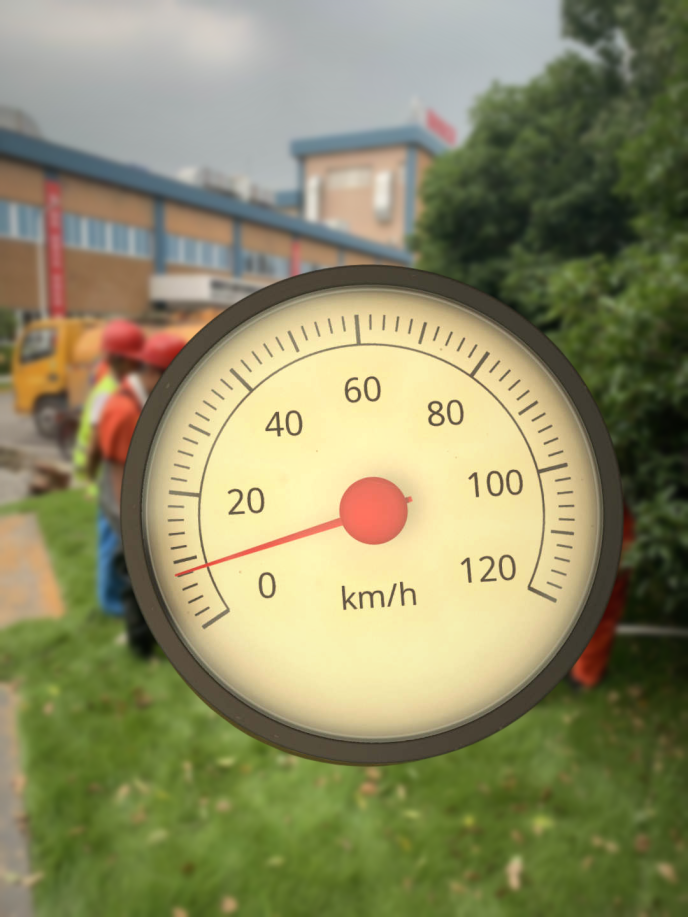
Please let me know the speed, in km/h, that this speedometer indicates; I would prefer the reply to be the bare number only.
8
